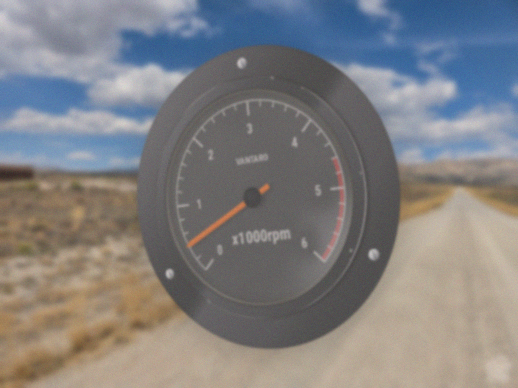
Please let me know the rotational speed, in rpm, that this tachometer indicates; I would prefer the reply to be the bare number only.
400
